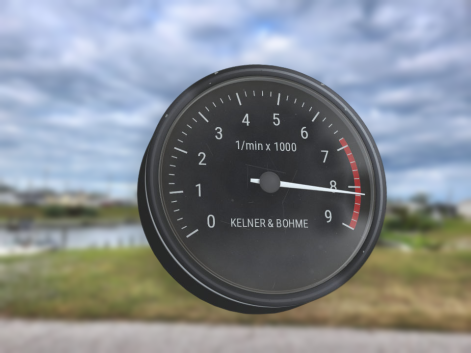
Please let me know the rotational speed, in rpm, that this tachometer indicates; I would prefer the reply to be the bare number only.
8200
